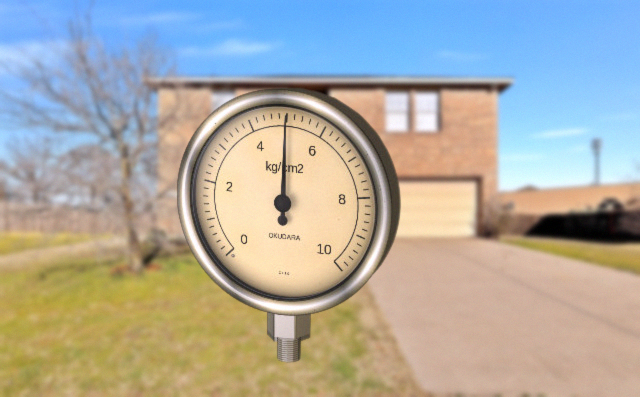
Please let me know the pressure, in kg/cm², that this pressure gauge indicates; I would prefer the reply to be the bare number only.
5
